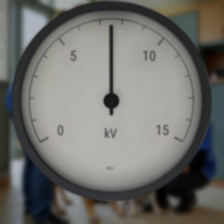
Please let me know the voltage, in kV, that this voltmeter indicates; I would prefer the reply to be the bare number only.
7.5
